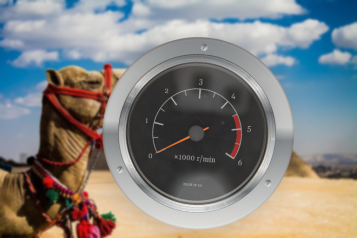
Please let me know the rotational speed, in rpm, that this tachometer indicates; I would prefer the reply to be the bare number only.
0
